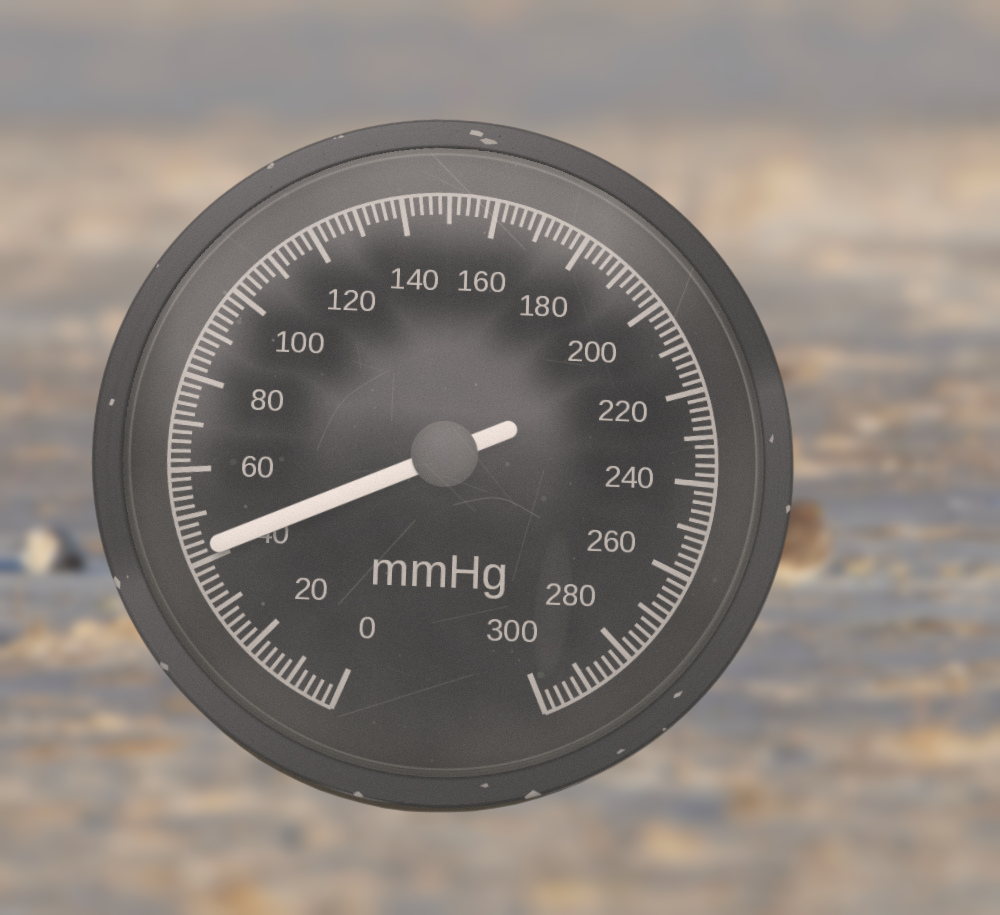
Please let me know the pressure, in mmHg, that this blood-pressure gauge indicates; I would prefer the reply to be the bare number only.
42
